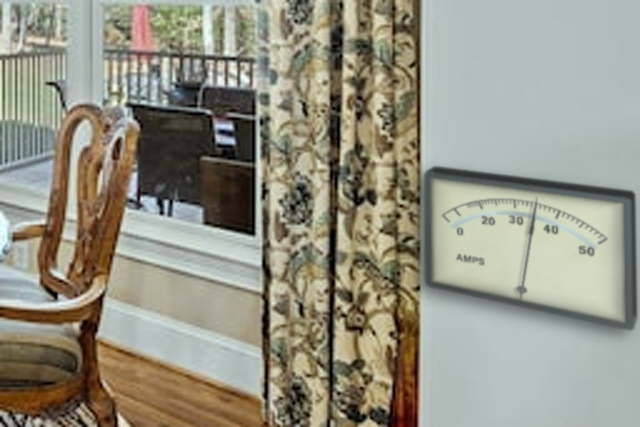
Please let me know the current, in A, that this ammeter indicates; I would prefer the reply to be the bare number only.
35
